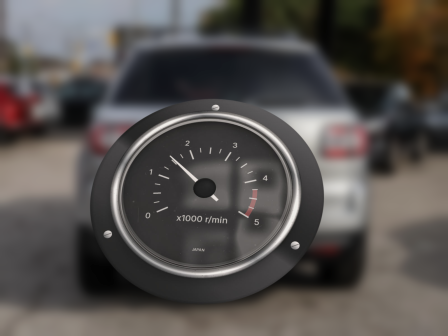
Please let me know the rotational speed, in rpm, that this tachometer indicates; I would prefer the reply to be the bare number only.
1500
